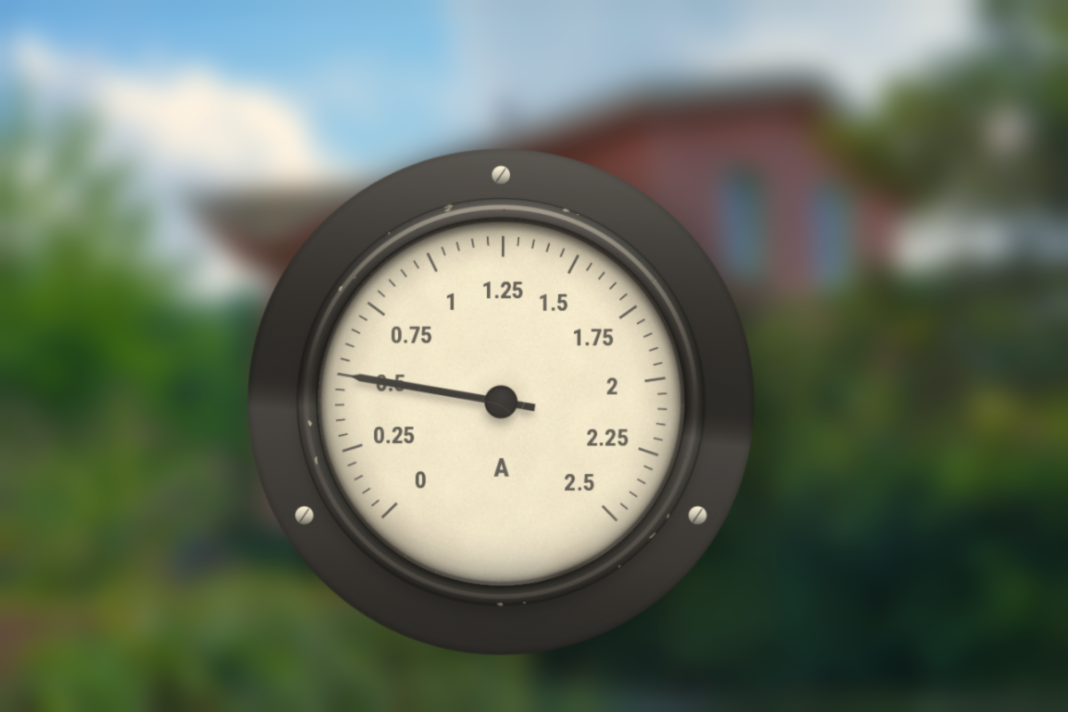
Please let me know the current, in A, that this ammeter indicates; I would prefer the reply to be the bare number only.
0.5
